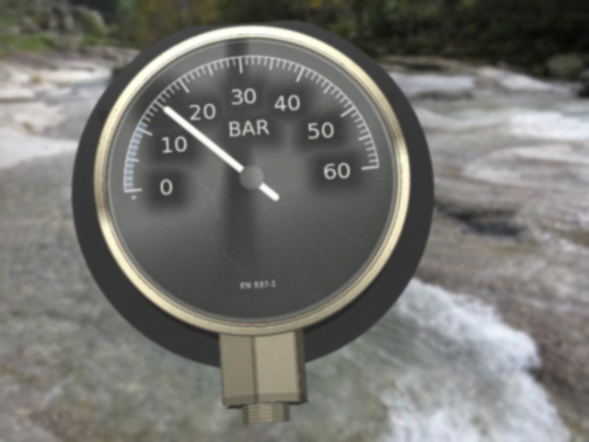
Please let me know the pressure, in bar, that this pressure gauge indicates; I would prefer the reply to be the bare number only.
15
